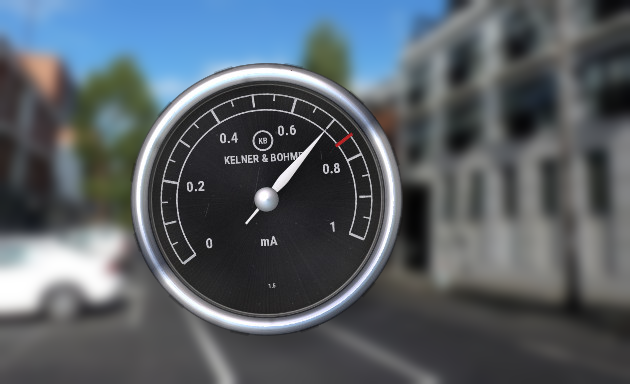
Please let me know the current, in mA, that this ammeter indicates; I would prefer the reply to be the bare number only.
0.7
